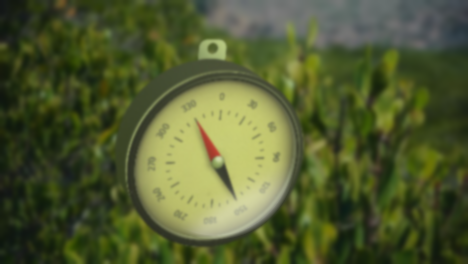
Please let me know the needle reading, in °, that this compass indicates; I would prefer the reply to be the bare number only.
330
